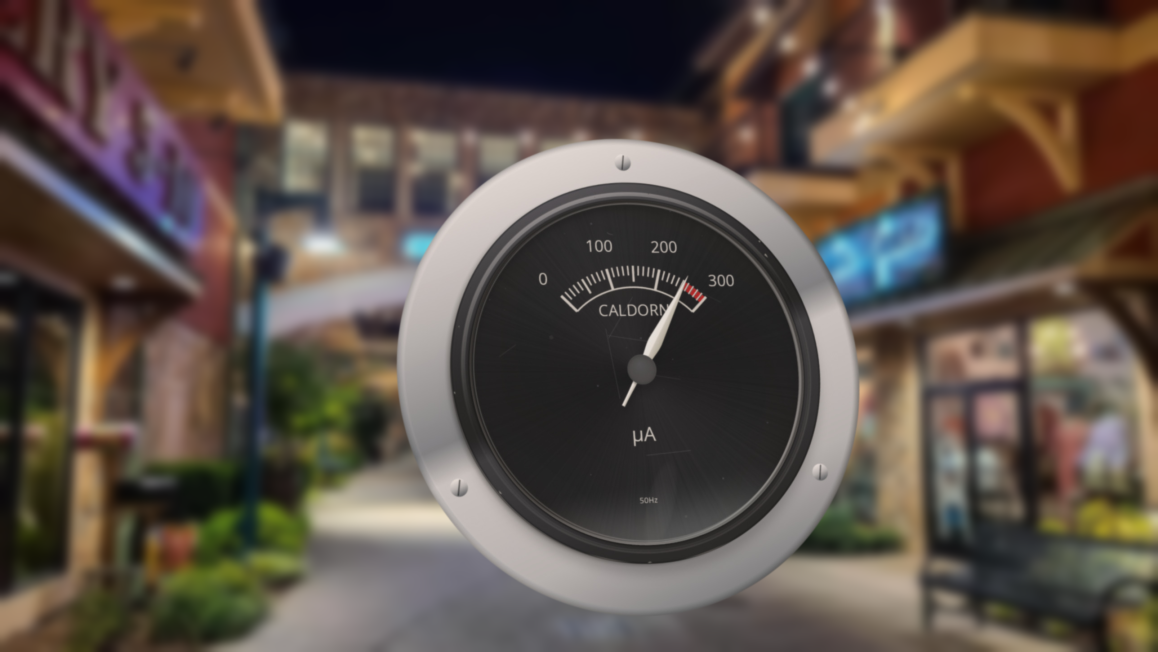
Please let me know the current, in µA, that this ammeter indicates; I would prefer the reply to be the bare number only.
250
